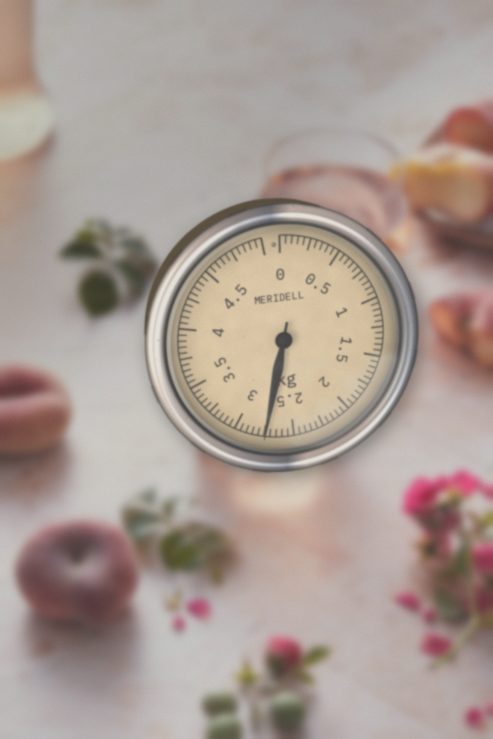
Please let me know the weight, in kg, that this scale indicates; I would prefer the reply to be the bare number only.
2.75
